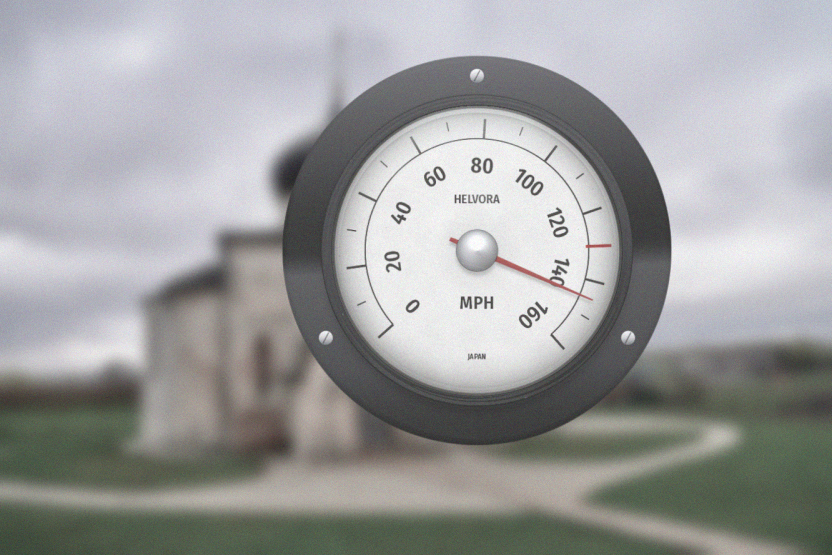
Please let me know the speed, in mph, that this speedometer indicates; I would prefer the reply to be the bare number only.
145
